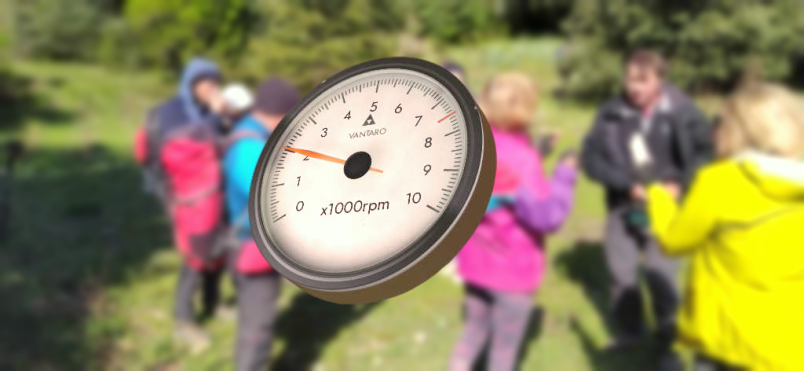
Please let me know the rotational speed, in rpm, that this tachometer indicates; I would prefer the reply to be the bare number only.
2000
